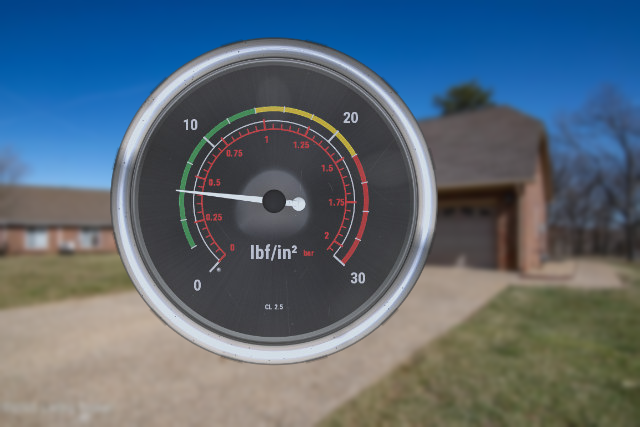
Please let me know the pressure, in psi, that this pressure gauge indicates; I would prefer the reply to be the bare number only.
6
